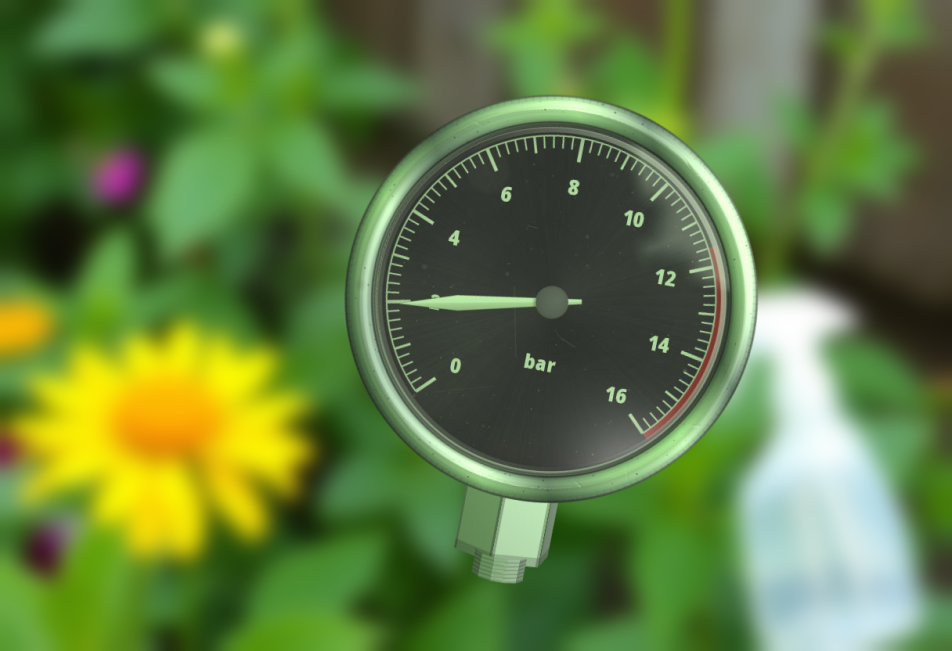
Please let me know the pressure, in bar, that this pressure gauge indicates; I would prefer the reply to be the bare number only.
2
